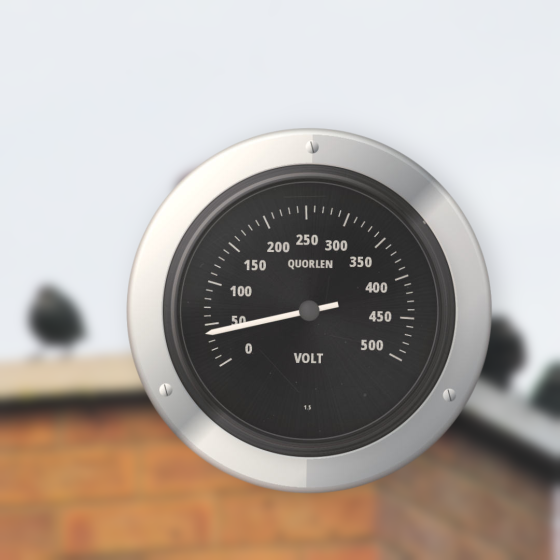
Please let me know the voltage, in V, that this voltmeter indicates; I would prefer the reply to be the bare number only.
40
